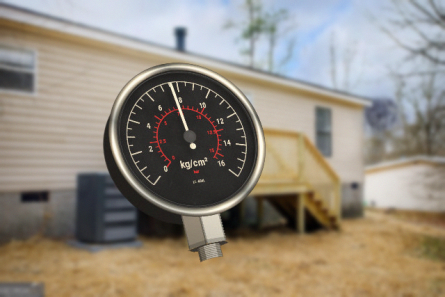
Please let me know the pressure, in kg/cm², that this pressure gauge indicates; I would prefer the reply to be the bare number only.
7.5
